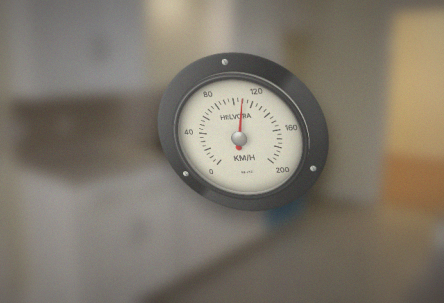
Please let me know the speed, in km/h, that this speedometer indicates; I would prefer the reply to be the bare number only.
110
